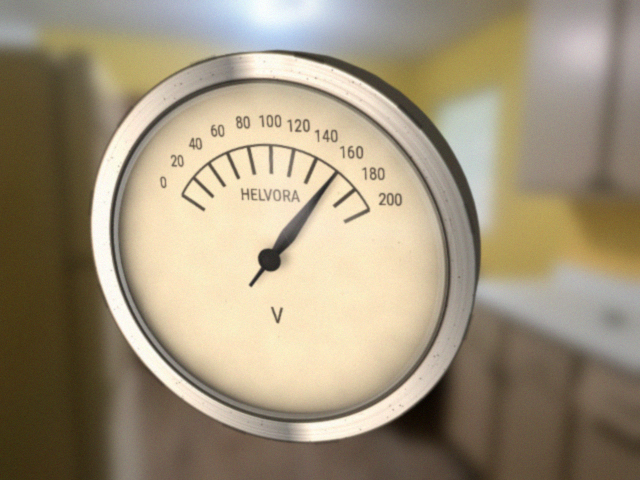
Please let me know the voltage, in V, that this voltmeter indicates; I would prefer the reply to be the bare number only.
160
